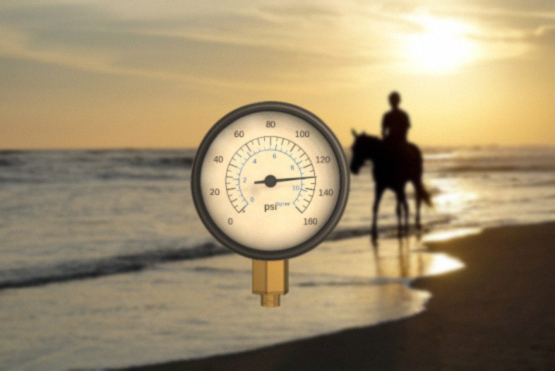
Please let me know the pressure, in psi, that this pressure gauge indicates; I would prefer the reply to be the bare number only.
130
